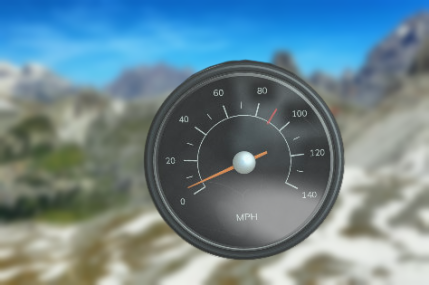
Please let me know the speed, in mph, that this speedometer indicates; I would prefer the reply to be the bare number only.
5
